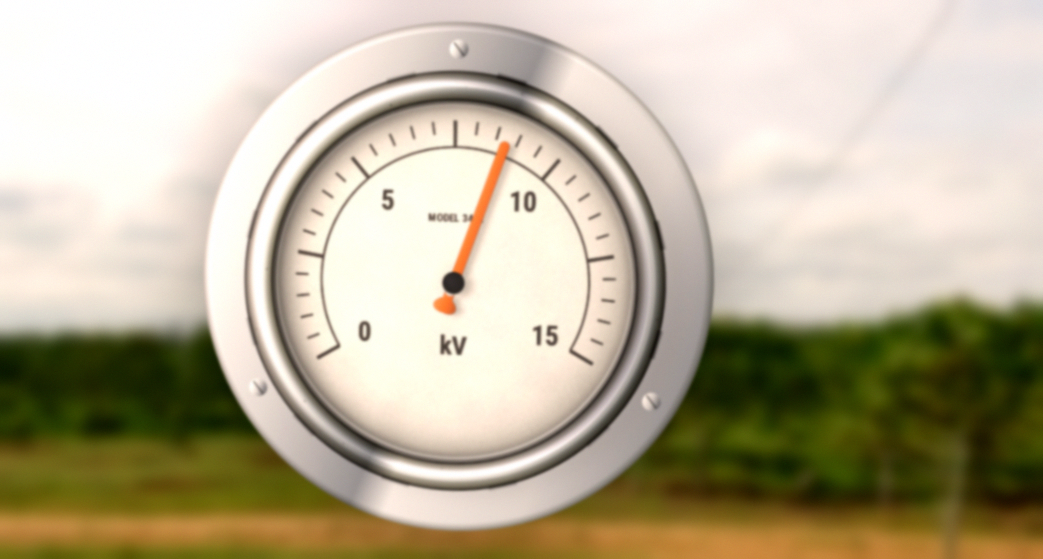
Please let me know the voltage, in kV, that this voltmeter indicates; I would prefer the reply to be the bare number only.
8.75
